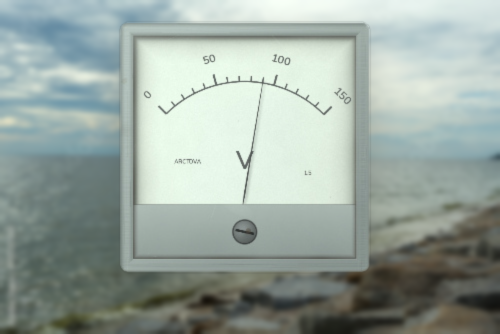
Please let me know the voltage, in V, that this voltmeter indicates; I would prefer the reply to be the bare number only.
90
